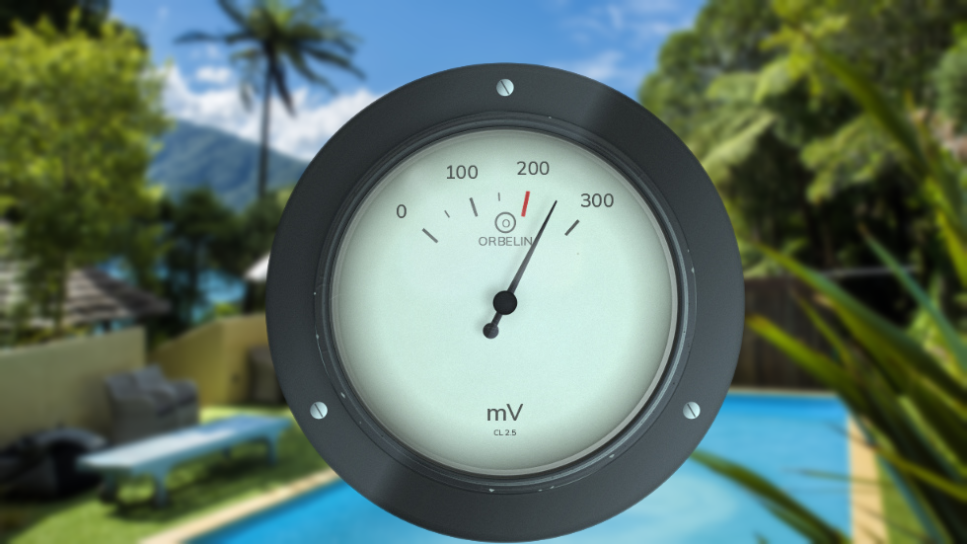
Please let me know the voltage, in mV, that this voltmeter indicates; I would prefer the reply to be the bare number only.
250
